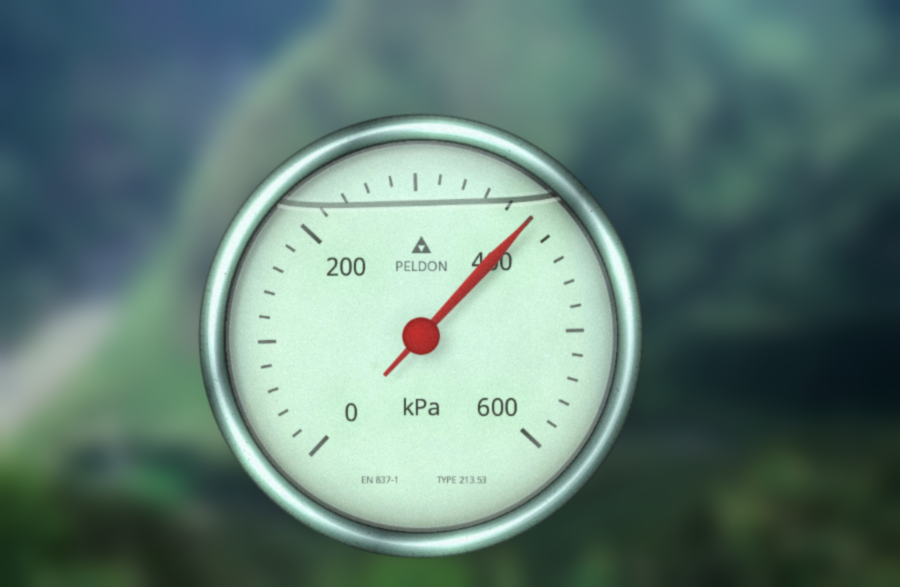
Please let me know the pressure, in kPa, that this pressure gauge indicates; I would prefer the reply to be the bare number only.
400
